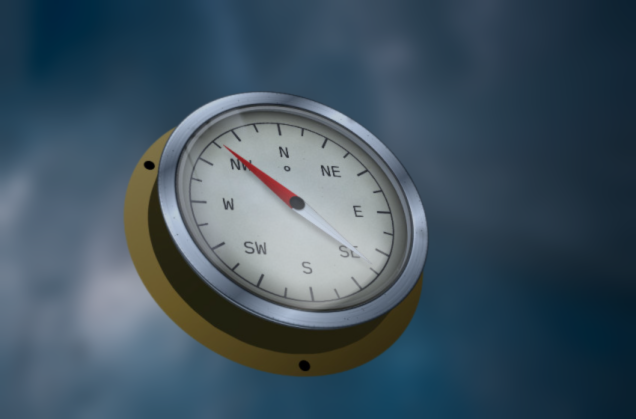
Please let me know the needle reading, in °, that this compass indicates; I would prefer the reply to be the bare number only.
315
